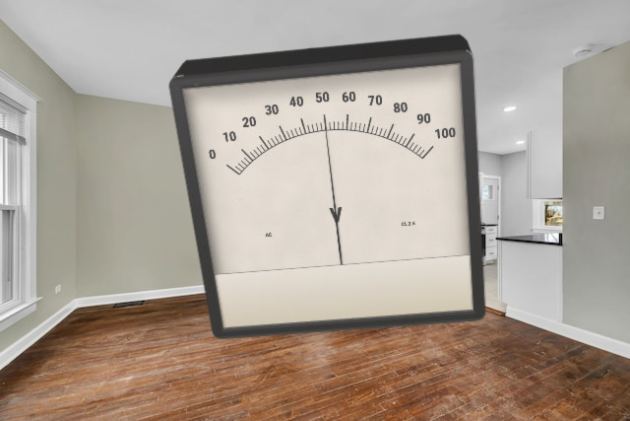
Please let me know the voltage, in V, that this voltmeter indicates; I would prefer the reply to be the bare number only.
50
